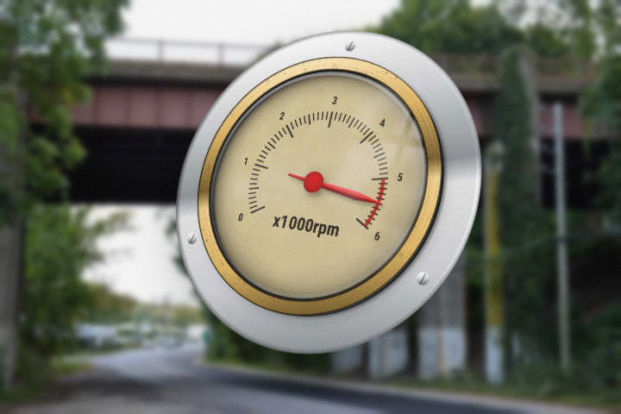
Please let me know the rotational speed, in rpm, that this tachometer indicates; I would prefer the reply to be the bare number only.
5500
